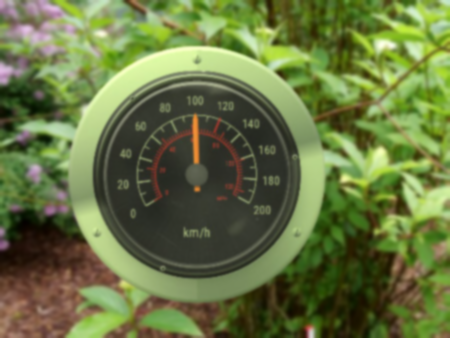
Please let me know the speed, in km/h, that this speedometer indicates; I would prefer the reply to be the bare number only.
100
